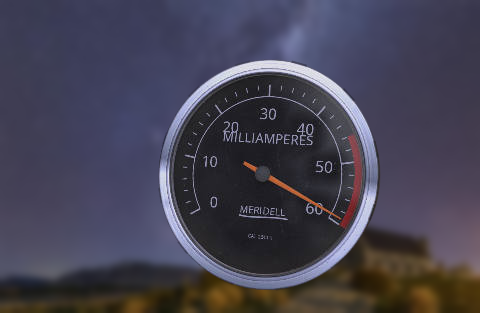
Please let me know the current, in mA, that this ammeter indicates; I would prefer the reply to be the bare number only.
59
